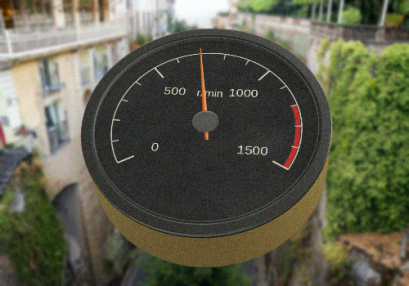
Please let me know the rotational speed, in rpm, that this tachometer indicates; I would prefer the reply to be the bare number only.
700
